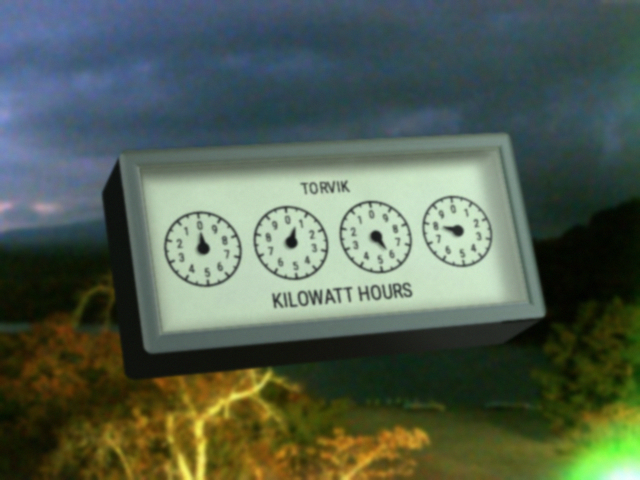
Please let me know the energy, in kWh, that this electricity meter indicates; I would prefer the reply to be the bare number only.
58
